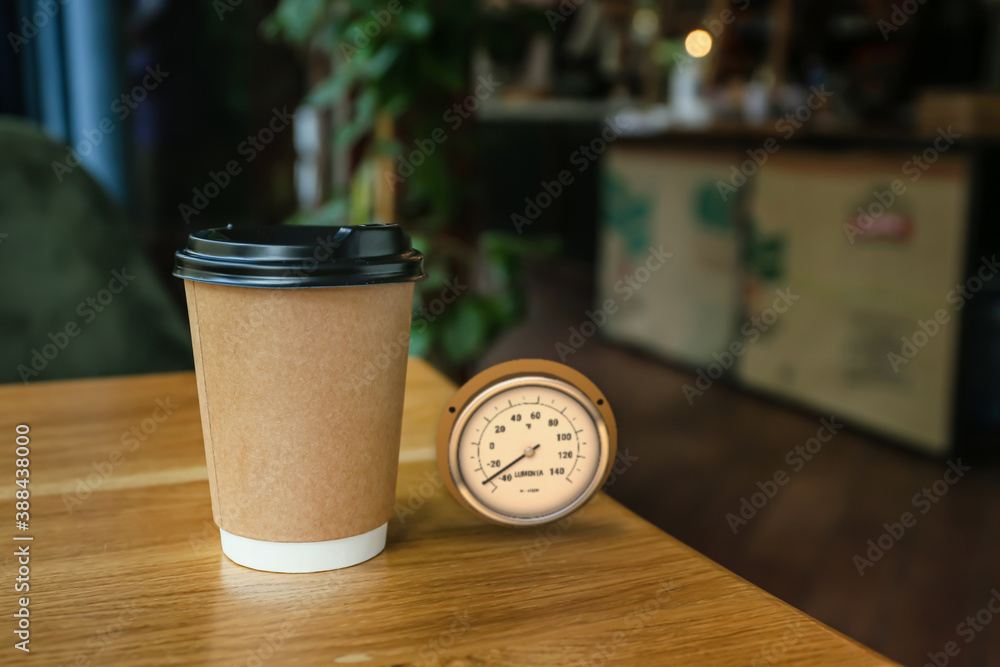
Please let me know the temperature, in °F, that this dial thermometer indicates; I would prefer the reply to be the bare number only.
-30
